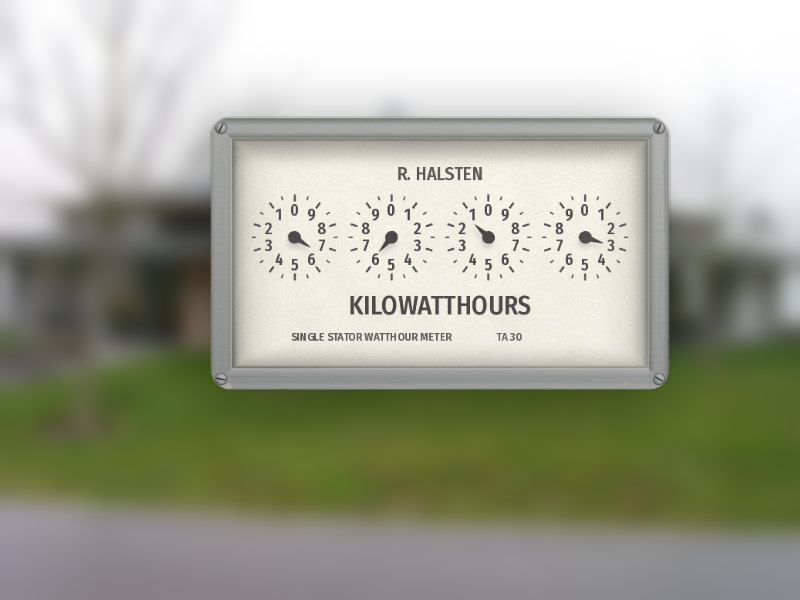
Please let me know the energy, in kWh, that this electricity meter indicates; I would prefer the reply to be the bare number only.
6613
